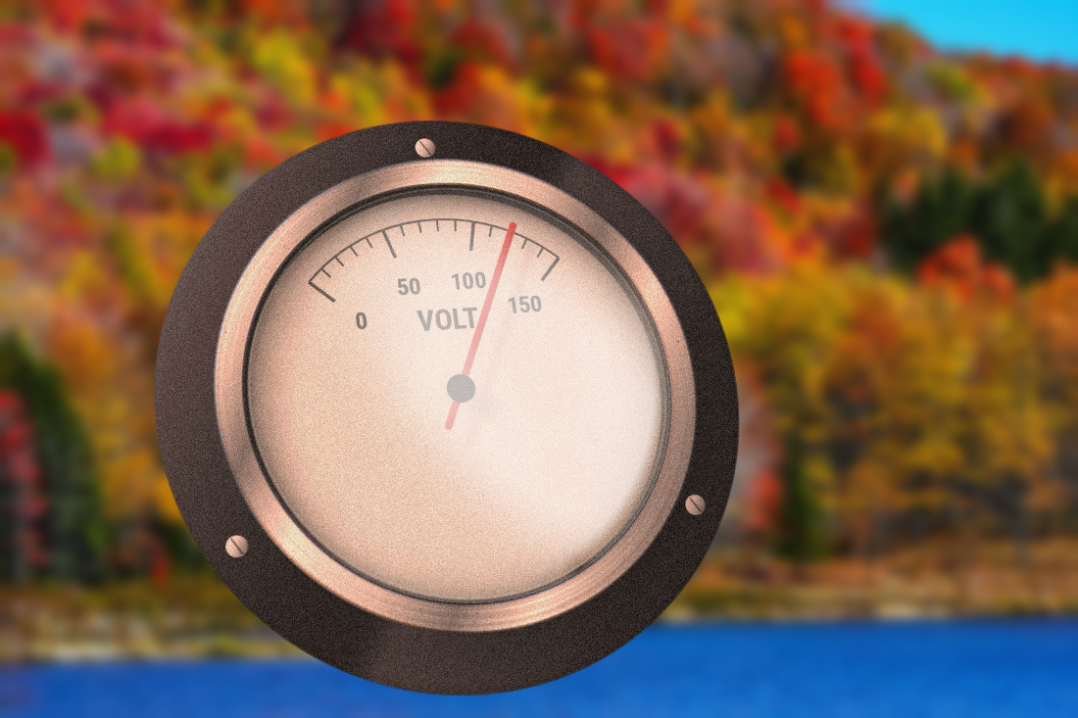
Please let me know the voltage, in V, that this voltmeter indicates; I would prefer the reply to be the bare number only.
120
